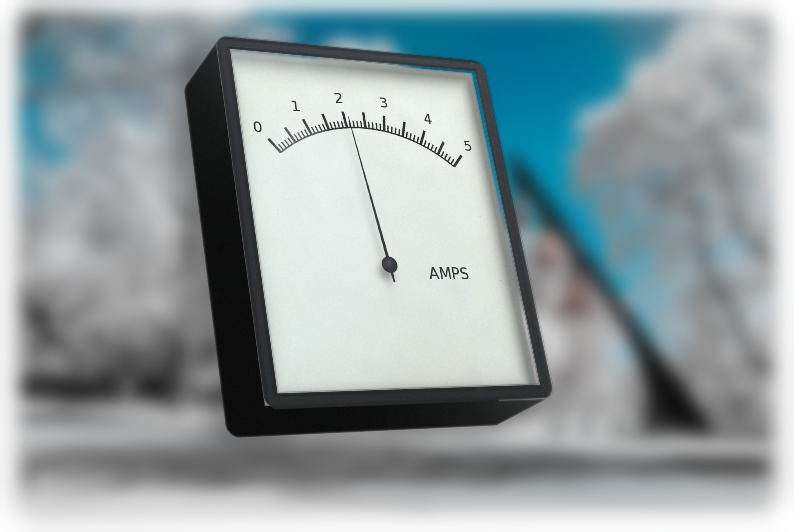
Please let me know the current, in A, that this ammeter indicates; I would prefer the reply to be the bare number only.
2
